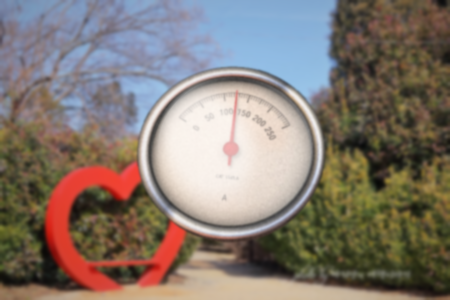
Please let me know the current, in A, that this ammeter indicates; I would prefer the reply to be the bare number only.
125
